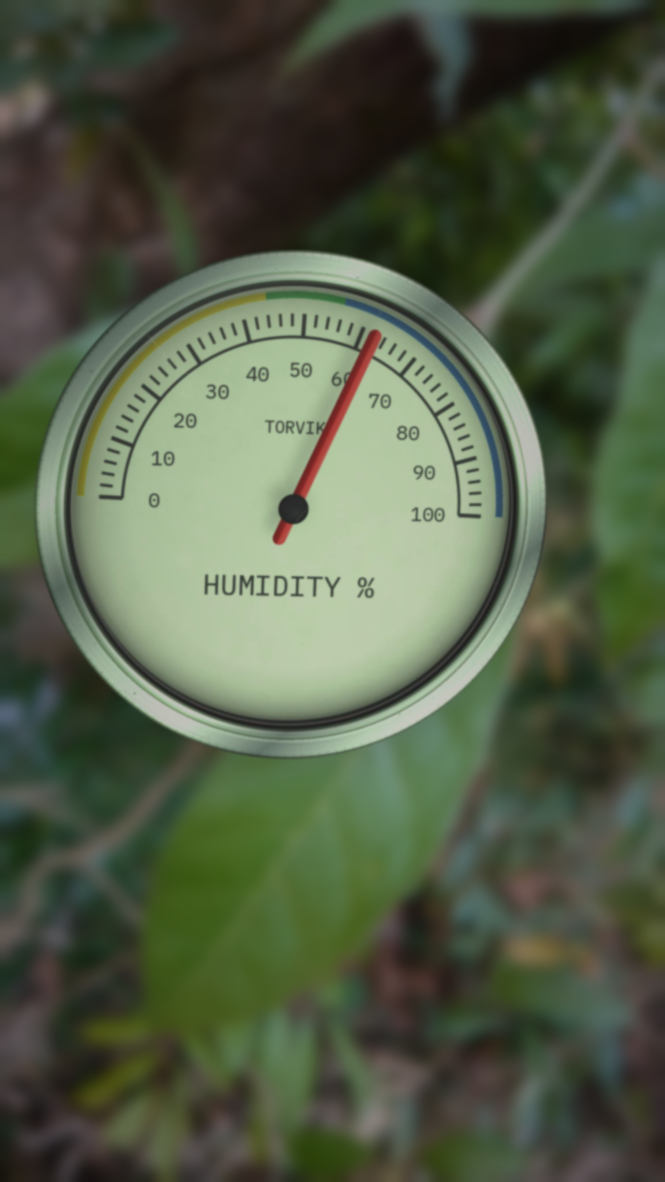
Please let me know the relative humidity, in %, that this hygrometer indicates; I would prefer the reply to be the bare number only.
62
